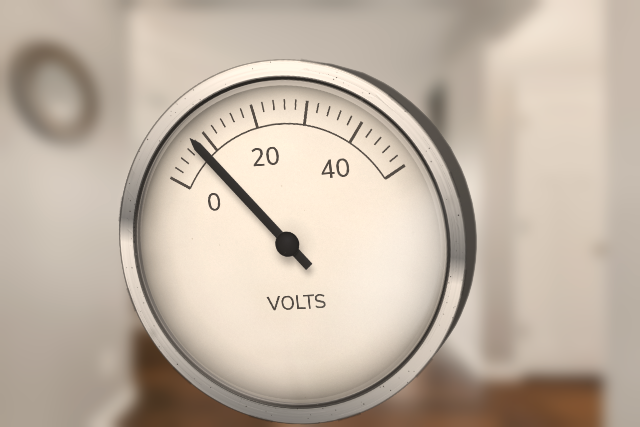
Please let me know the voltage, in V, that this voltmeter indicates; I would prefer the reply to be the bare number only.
8
